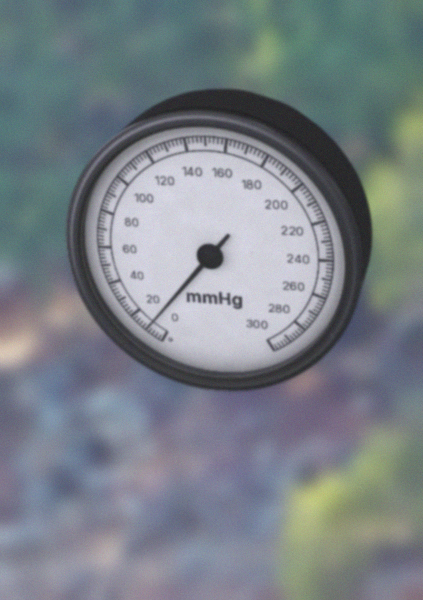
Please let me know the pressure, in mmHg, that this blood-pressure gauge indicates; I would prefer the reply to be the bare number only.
10
